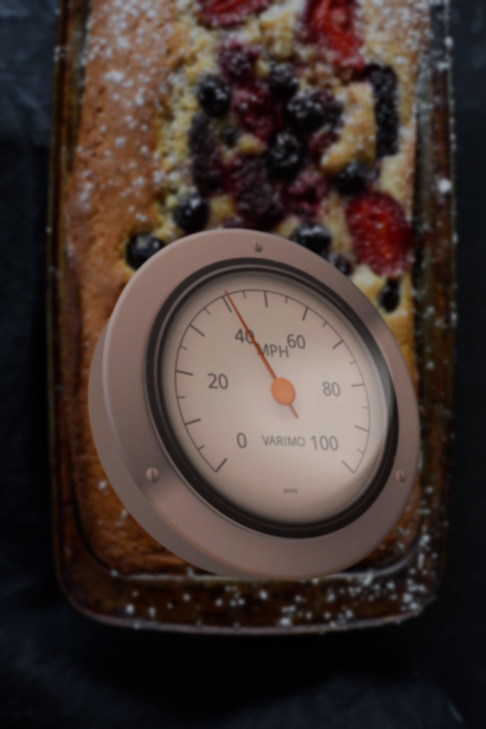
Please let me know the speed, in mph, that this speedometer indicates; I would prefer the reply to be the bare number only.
40
